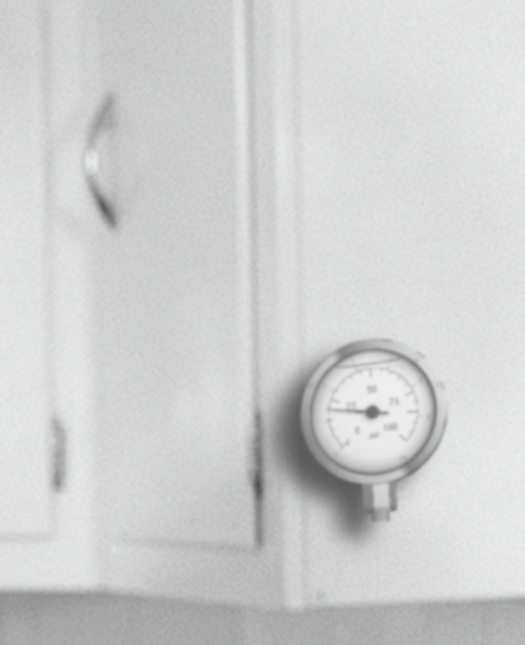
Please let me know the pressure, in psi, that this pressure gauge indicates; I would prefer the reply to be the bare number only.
20
